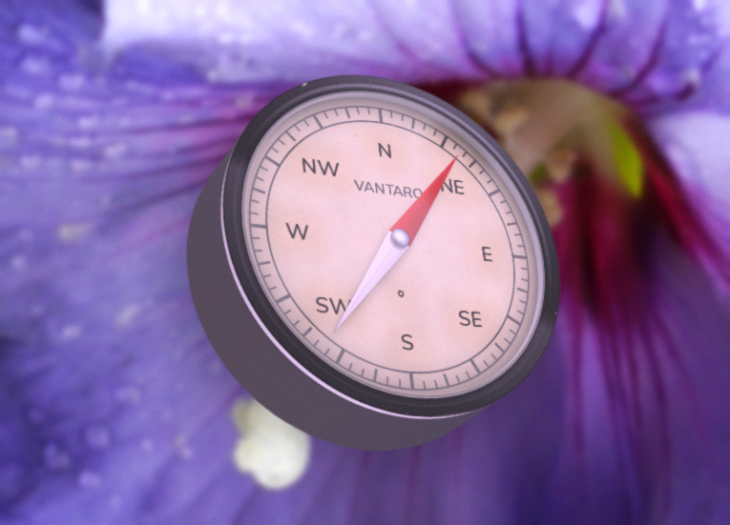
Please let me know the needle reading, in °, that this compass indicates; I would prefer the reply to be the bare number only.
37.5
